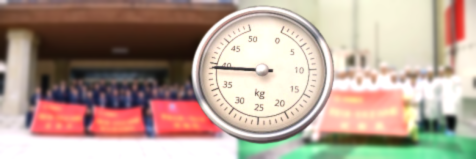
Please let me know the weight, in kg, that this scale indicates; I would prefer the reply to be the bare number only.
39
